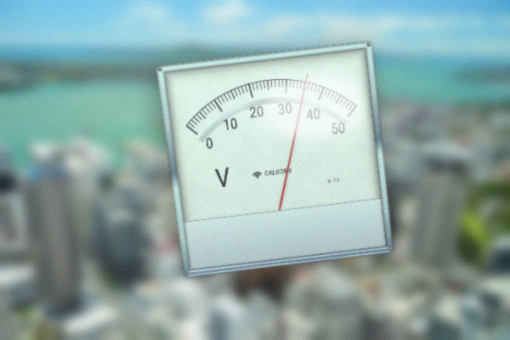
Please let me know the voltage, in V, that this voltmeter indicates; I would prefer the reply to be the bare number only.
35
